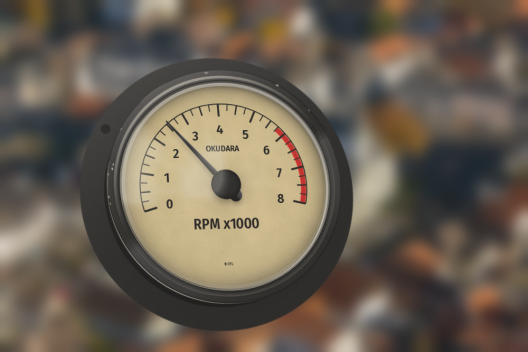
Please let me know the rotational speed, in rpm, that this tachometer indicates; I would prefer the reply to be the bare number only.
2500
